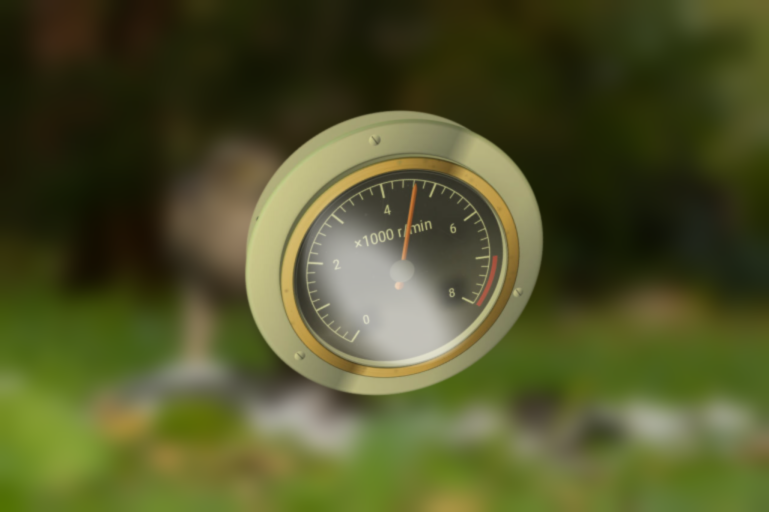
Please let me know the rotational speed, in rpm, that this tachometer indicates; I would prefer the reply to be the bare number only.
4600
